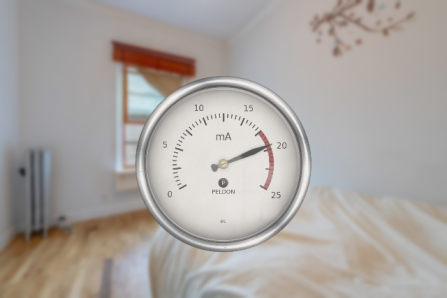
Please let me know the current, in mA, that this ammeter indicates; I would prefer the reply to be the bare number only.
19.5
